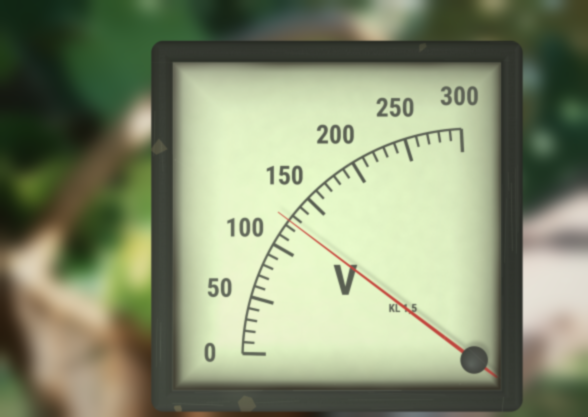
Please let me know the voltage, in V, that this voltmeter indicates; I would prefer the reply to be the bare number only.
125
